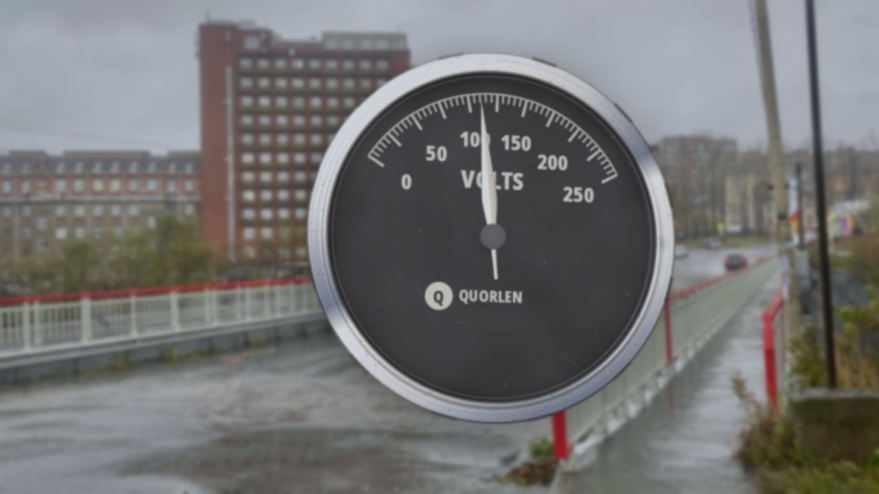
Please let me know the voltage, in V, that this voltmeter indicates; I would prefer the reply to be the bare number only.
110
